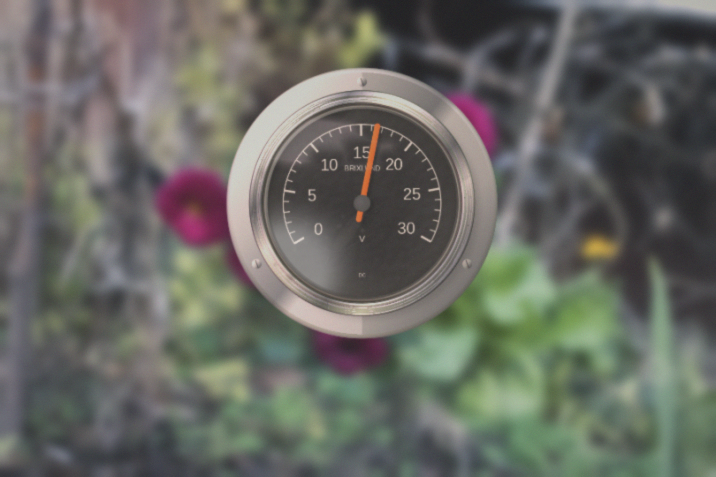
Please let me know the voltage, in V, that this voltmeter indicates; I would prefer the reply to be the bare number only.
16.5
